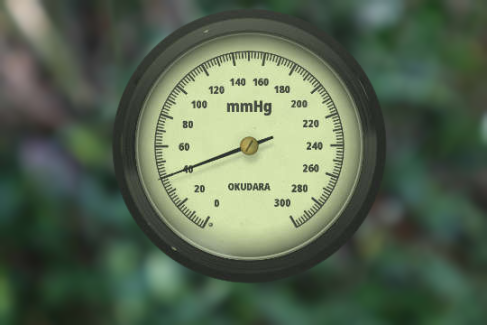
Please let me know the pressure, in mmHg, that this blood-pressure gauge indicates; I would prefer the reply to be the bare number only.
40
